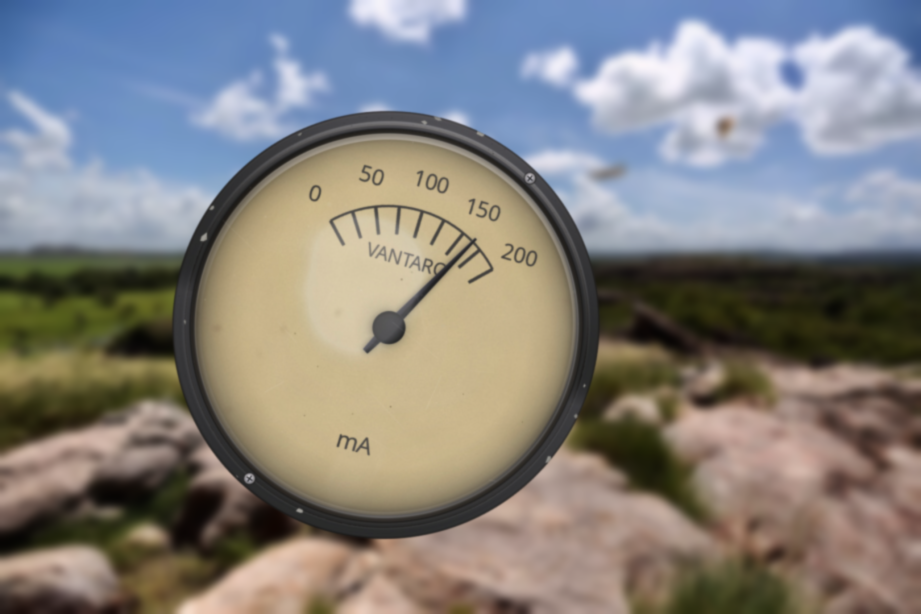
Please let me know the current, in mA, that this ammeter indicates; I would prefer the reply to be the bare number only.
162.5
